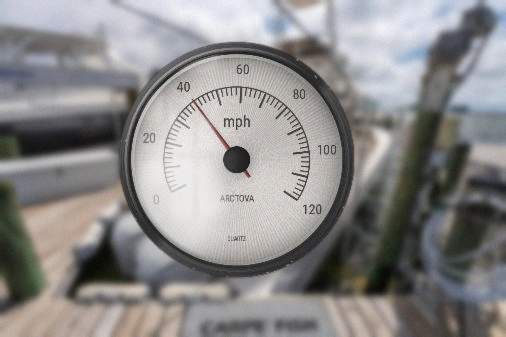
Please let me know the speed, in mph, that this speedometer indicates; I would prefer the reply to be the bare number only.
40
